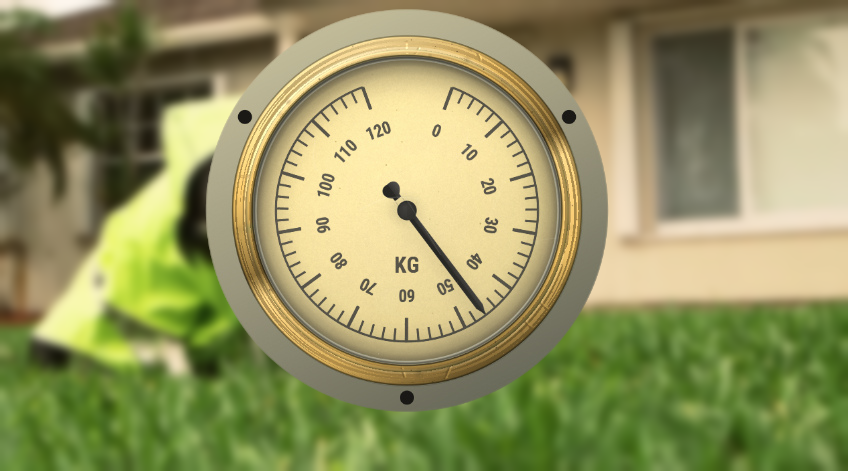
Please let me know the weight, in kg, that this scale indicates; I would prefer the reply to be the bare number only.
46
